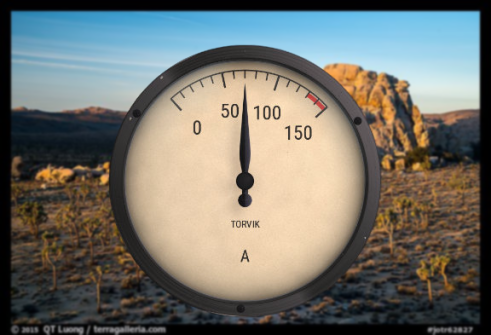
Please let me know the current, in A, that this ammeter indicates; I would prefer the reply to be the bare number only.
70
